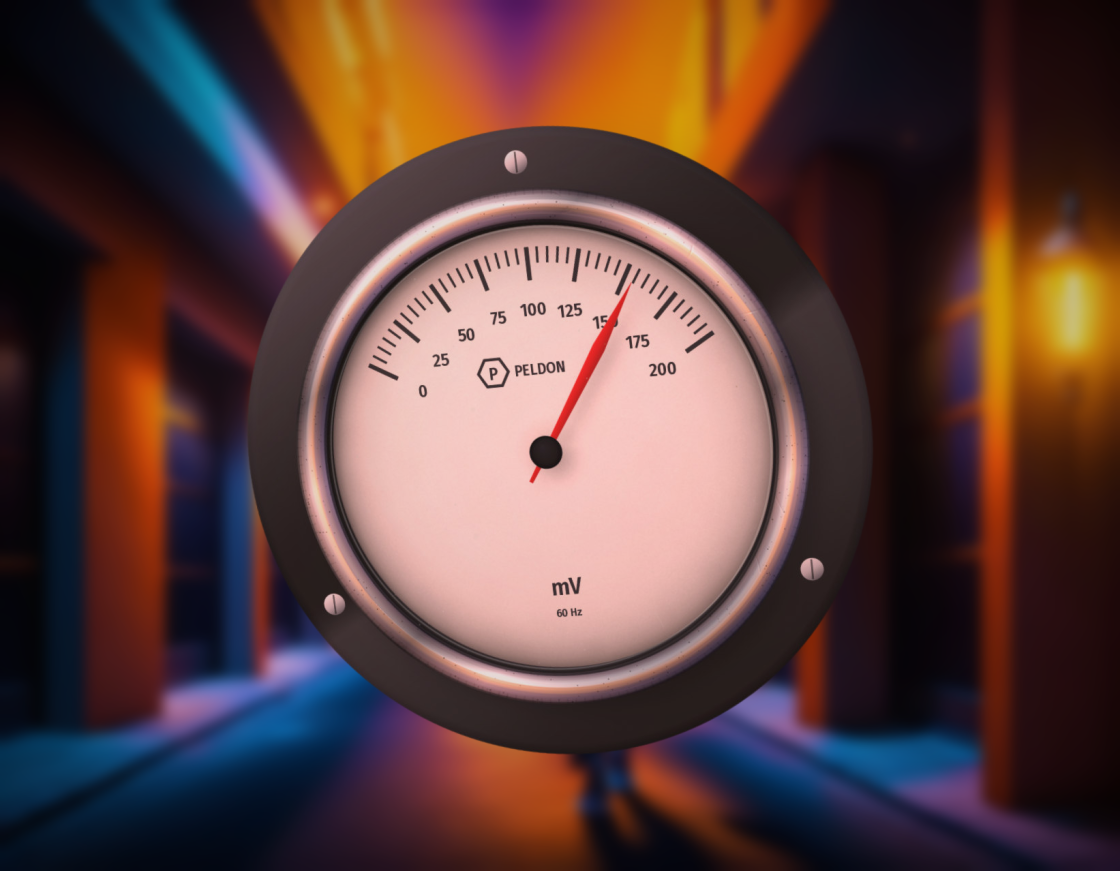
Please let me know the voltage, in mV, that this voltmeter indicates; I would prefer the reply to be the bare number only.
155
